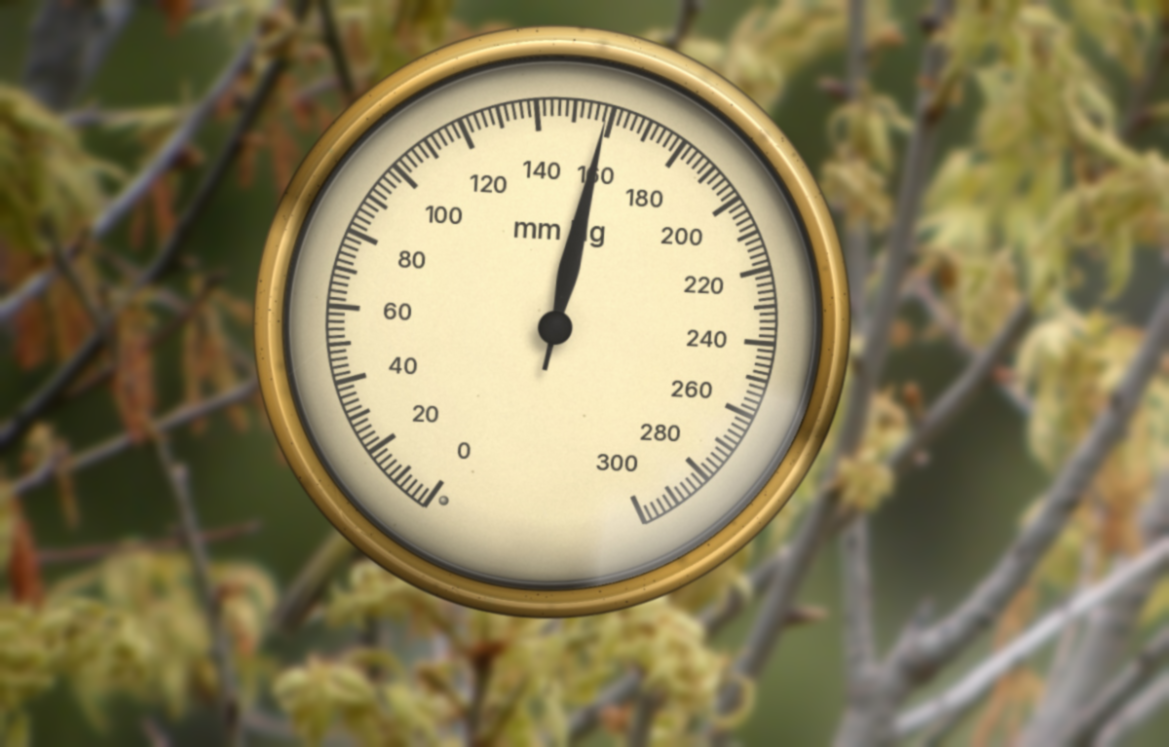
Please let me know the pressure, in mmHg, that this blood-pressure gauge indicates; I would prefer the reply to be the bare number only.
158
